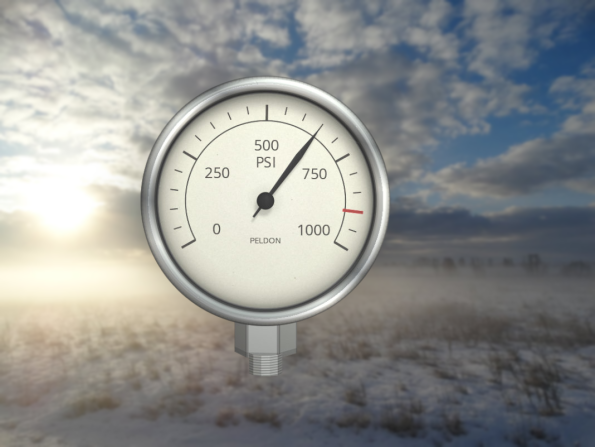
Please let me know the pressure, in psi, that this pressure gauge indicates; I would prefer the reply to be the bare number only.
650
